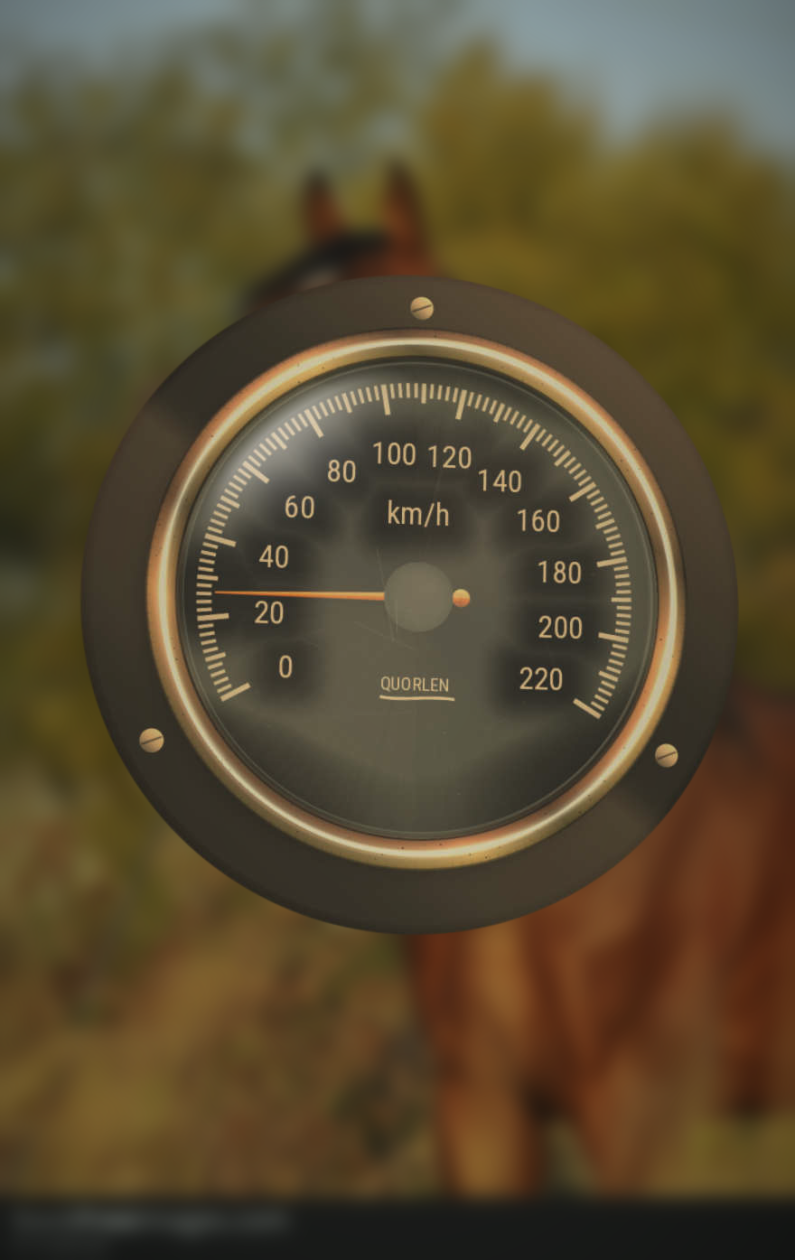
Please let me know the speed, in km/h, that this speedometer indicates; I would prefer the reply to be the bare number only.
26
